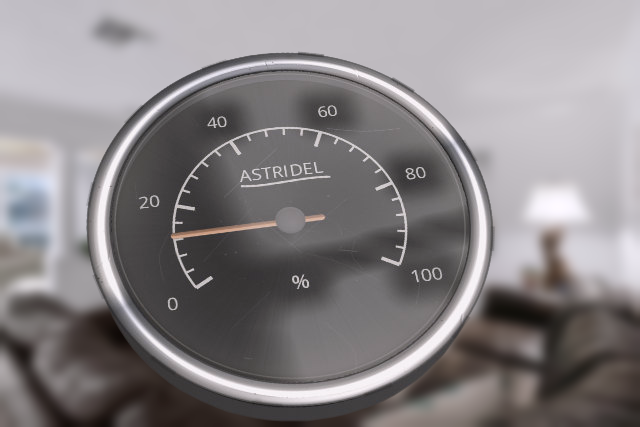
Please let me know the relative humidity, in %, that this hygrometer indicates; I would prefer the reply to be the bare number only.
12
